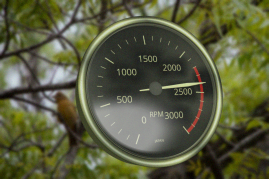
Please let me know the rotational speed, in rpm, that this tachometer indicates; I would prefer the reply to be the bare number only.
2400
